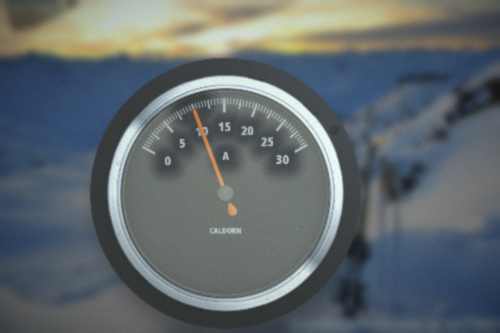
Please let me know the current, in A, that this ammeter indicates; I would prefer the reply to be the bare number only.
10
